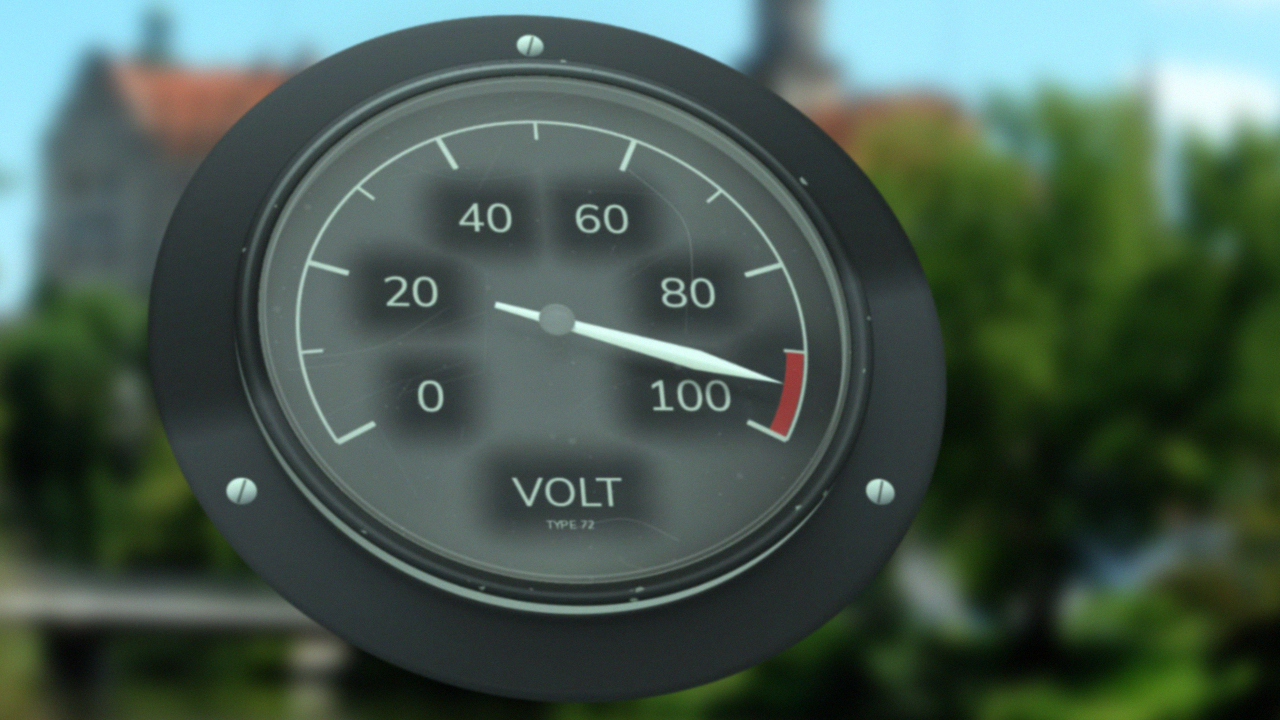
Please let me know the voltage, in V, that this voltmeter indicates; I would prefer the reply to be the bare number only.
95
